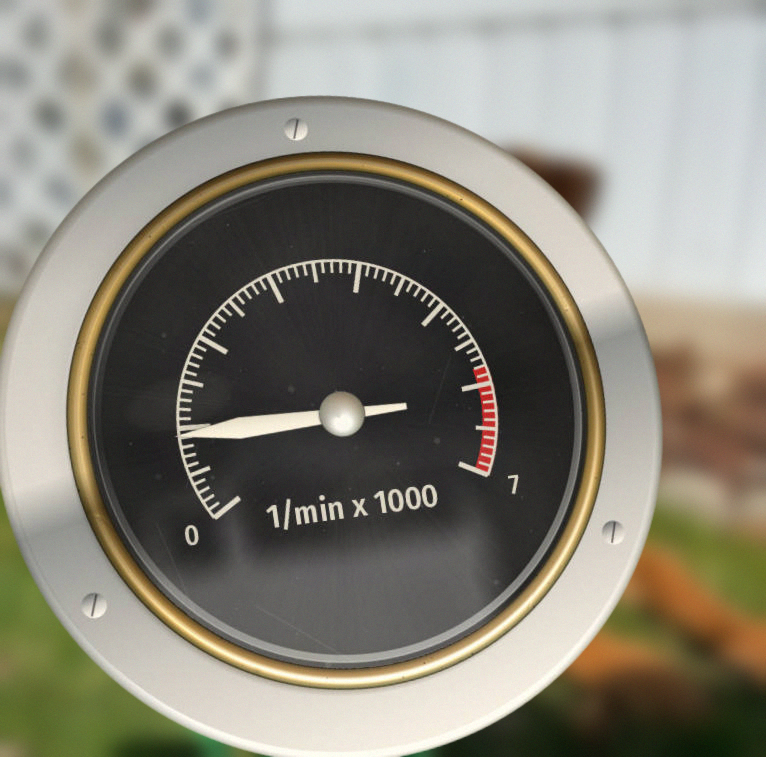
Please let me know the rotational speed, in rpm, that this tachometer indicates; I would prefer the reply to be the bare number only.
900
